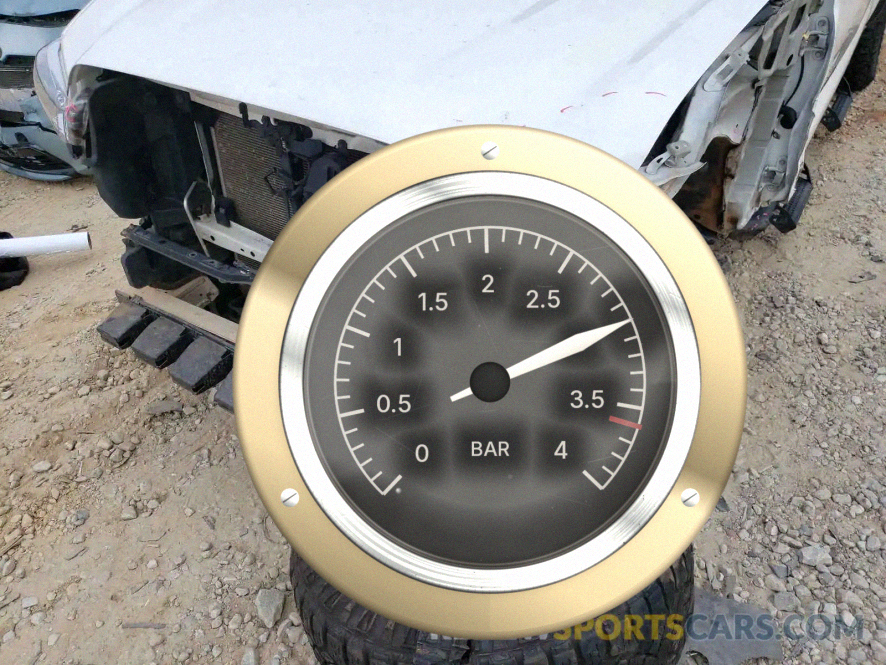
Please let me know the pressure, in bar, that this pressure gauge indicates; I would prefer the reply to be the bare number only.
3
